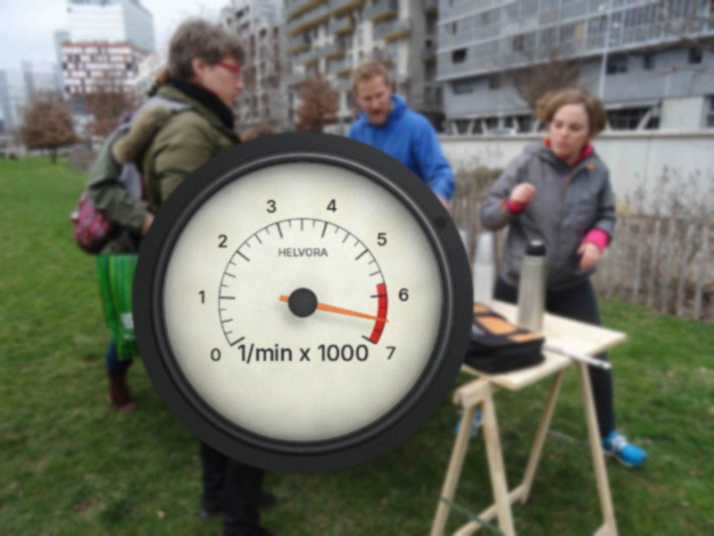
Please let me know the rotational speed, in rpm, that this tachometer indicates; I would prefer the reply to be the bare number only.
6500
